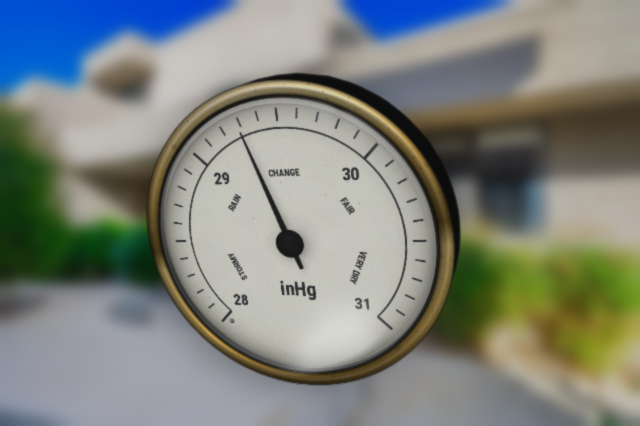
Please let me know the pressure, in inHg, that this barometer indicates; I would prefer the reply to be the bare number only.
29.3
